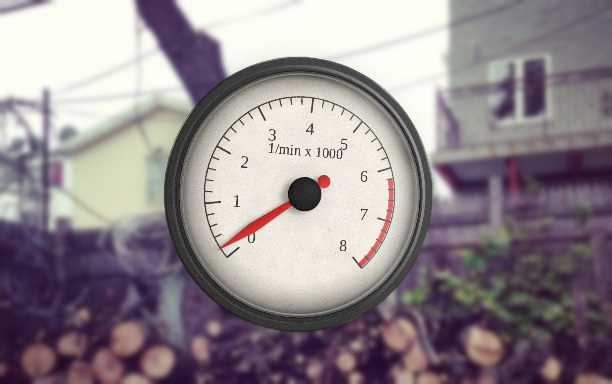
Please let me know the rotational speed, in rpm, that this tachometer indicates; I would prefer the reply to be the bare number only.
200
